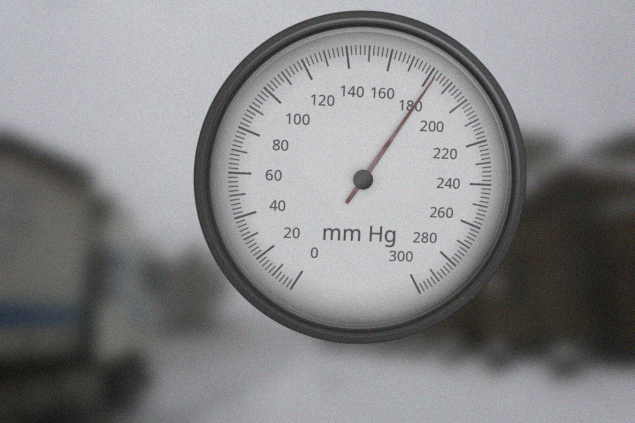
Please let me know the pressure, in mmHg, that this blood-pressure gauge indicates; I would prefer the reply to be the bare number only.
182
